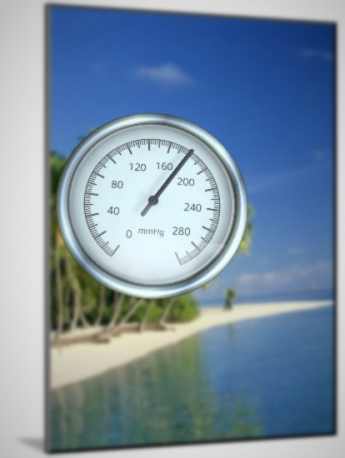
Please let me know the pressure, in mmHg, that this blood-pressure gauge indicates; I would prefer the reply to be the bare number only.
180
